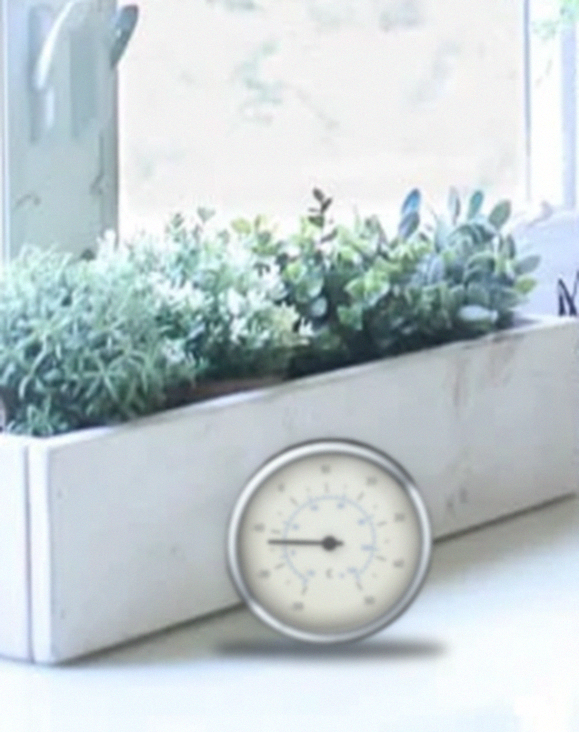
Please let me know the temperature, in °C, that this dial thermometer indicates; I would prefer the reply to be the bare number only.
-12.5
